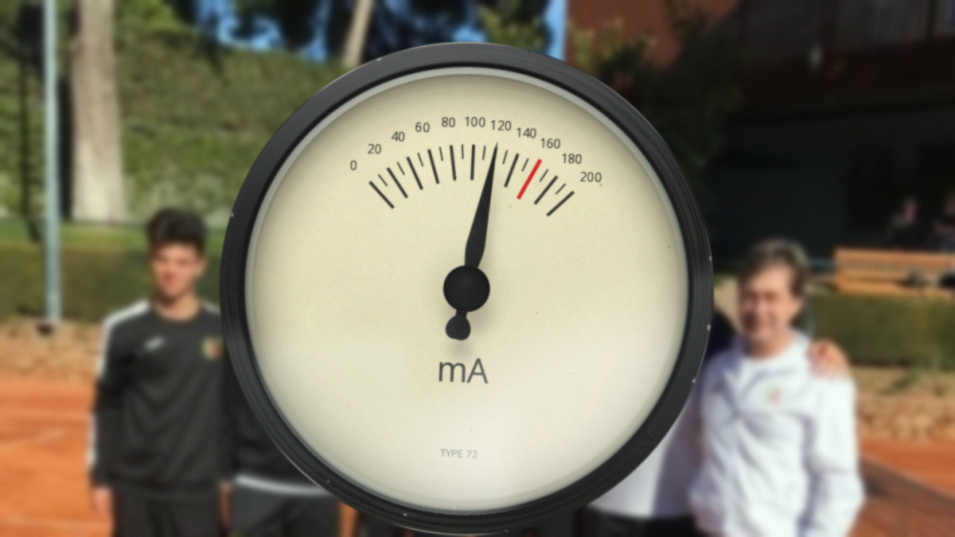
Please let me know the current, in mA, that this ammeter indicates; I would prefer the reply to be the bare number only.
120
